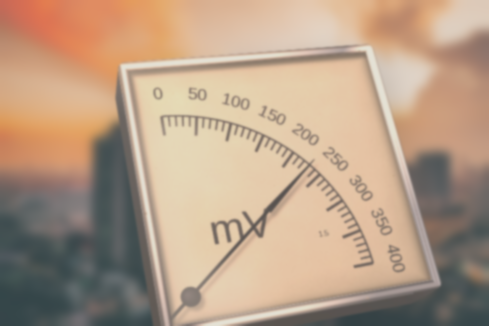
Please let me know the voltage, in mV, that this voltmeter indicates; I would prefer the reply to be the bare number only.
230
